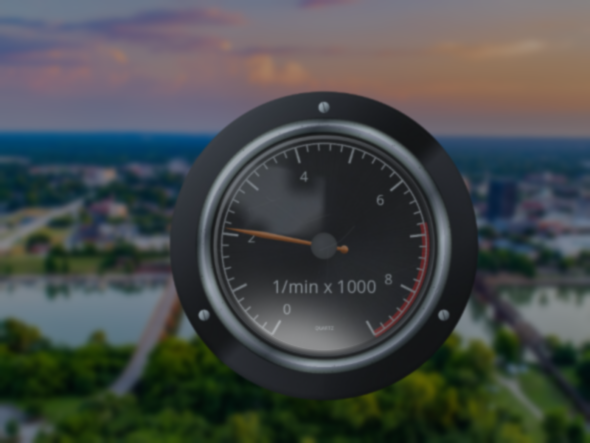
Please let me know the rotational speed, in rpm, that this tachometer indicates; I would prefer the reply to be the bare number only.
2100
